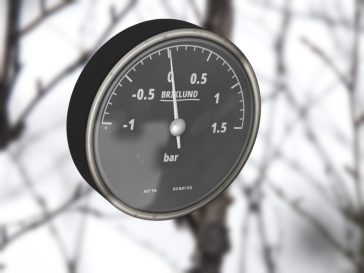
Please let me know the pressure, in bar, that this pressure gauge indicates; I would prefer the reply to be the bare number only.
0
